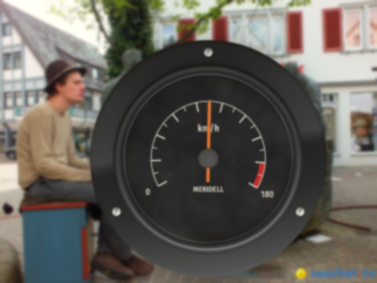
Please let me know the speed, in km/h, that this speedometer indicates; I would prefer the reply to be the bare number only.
90
